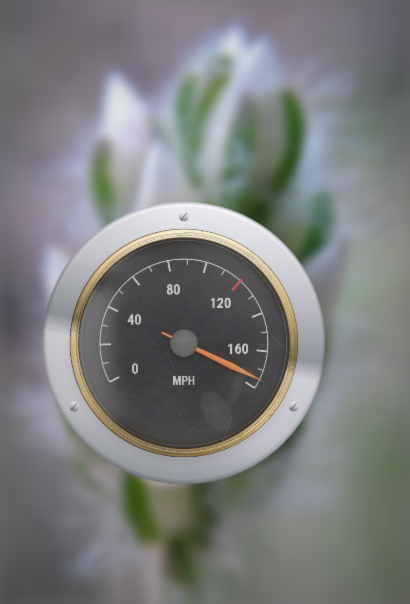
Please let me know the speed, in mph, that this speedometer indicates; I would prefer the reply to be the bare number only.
175
